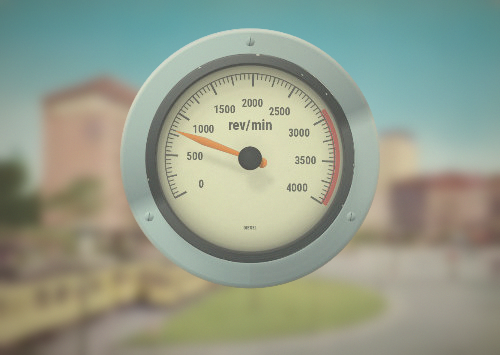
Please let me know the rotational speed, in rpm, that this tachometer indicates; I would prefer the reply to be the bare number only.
800
